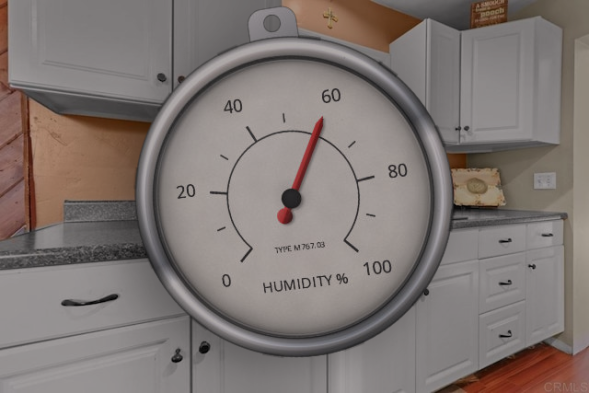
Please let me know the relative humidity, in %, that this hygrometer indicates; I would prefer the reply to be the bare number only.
60
